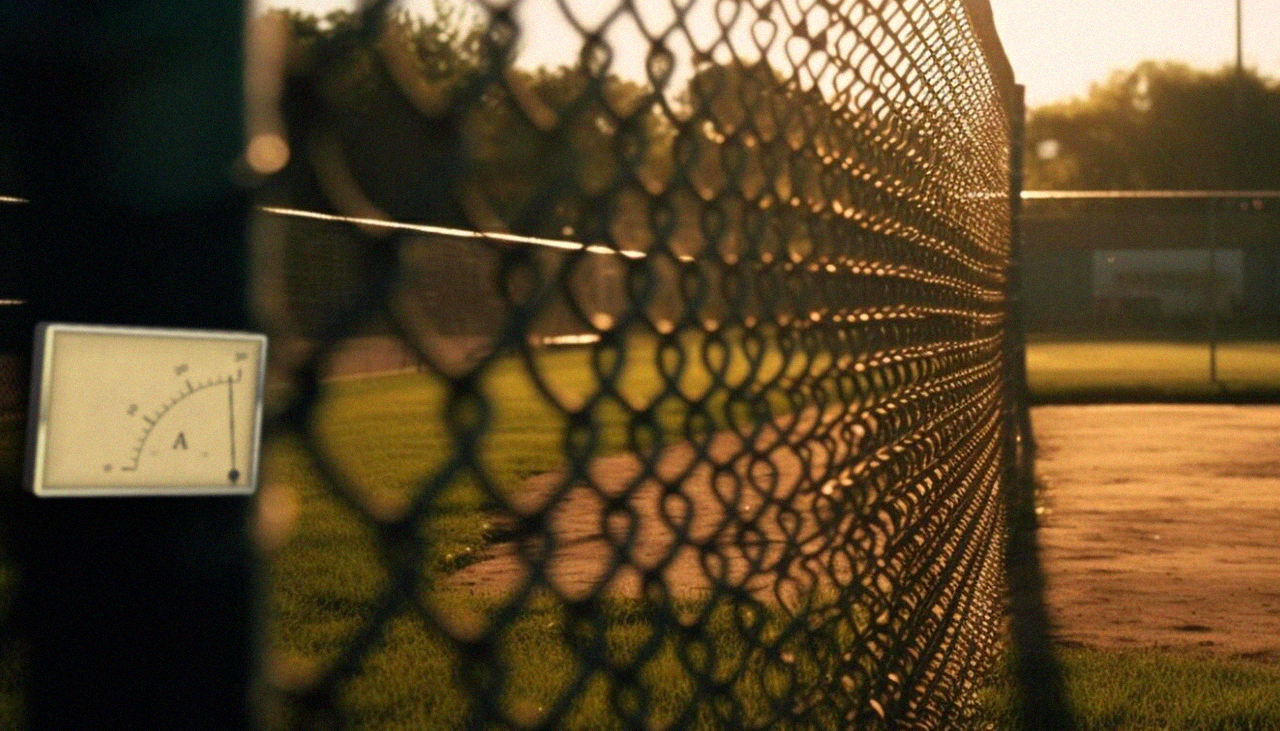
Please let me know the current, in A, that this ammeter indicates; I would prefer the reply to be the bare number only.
28
